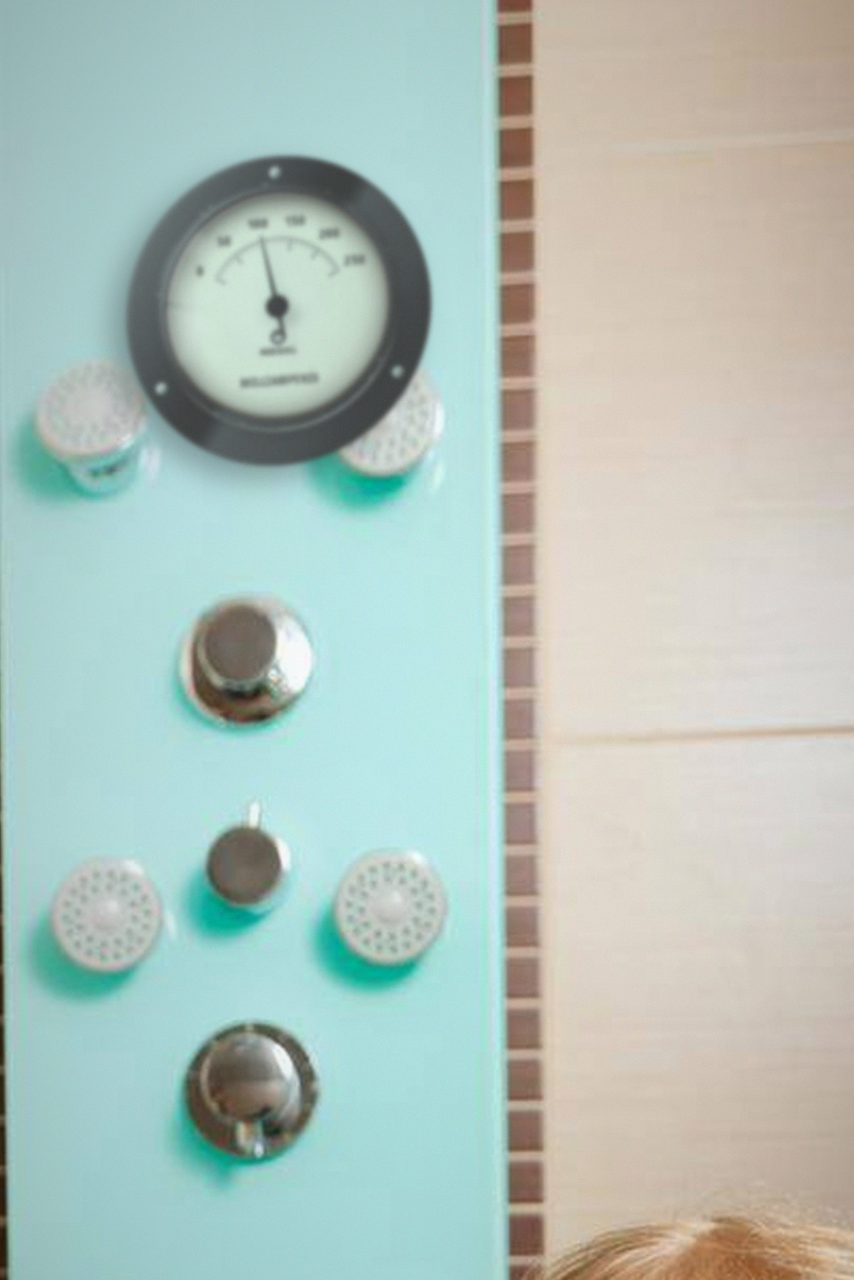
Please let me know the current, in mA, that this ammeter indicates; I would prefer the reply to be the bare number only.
100
